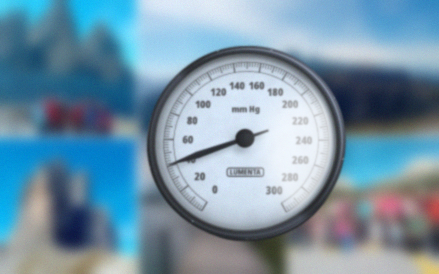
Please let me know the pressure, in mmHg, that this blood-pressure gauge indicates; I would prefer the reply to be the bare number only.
40
